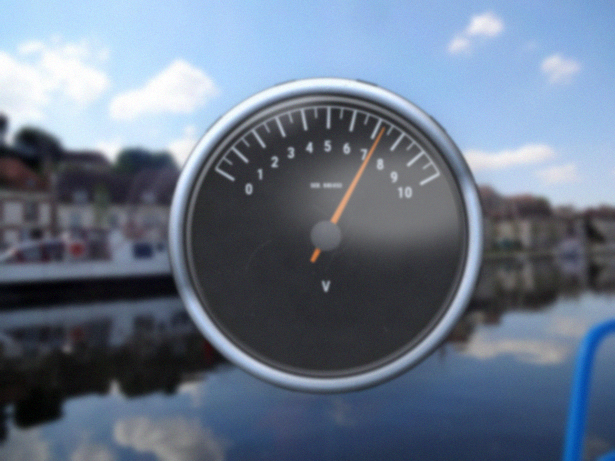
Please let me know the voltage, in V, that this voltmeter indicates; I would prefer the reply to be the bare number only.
7.25
